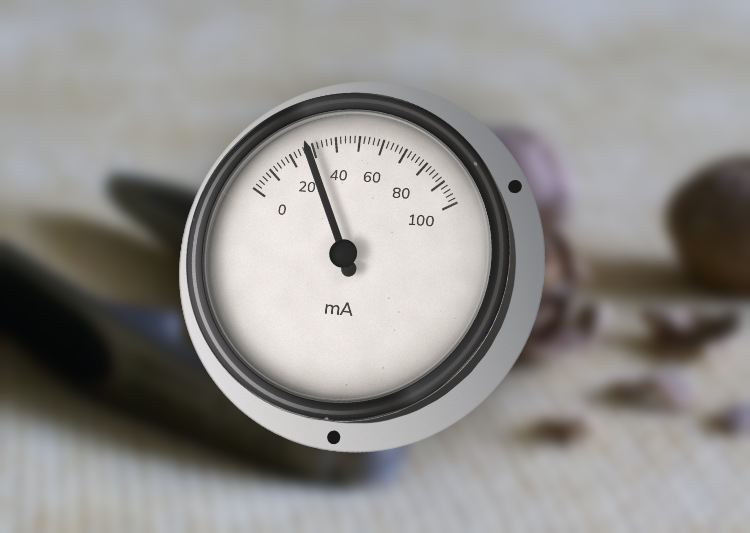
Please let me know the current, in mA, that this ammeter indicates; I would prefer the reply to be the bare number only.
28
